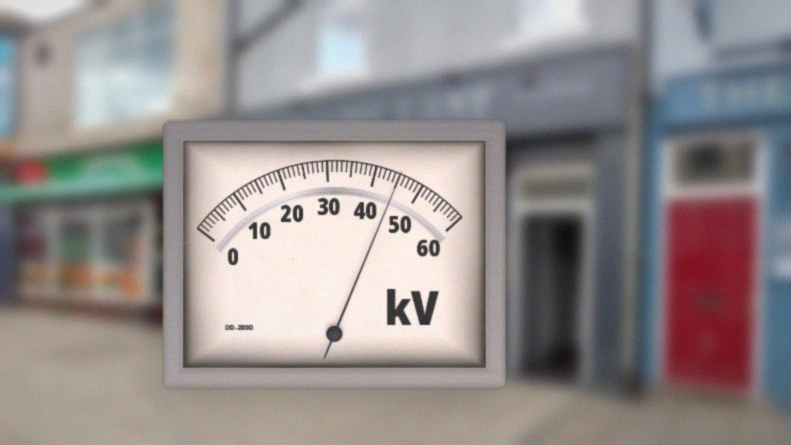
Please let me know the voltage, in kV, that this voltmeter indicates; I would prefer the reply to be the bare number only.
45
